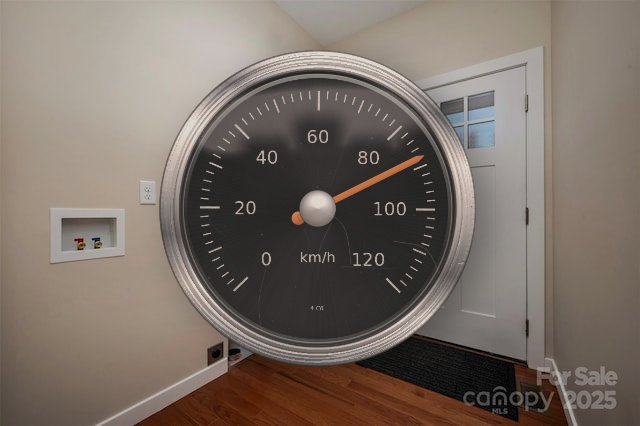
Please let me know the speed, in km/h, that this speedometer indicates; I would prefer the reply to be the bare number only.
88
